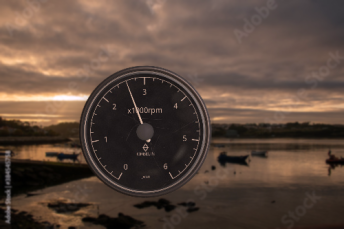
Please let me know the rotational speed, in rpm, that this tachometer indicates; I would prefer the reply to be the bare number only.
2600
